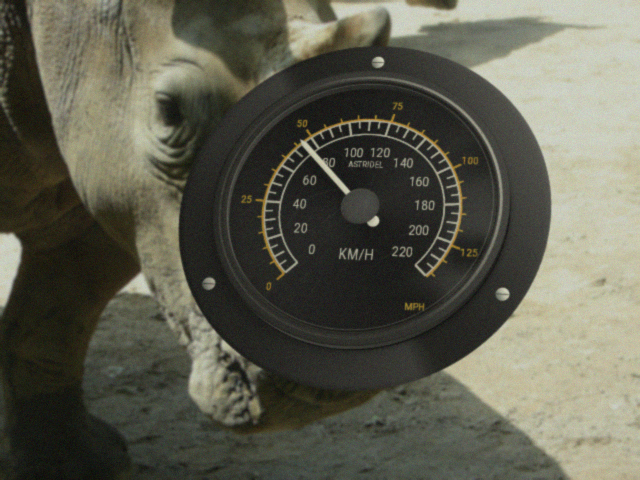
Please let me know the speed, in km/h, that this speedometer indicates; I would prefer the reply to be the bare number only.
75
